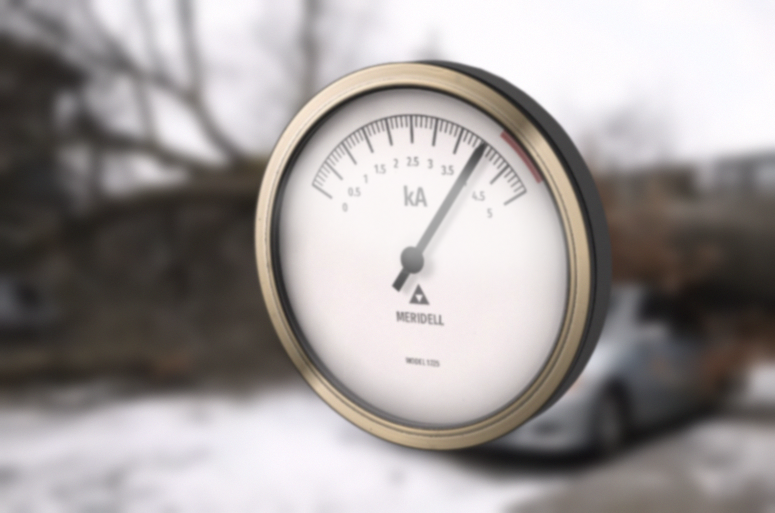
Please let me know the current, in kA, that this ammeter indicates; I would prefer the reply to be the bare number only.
4
